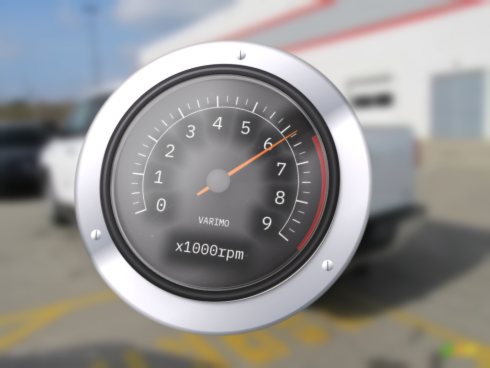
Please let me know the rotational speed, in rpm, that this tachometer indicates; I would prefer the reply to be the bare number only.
6250
